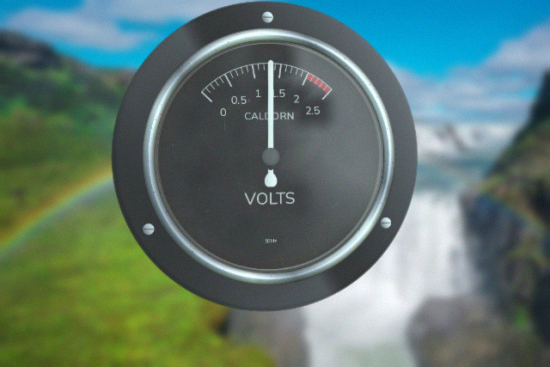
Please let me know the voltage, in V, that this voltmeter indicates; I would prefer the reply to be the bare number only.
1.3
